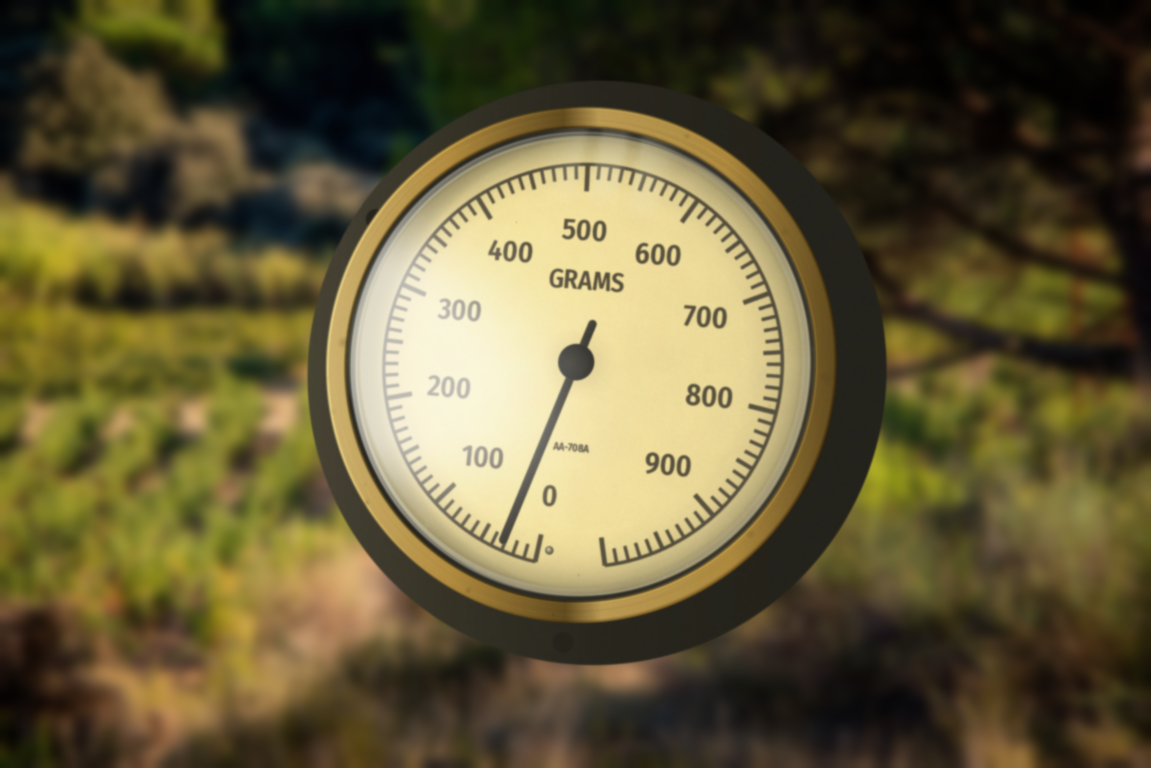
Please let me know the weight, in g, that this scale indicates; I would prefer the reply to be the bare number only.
30
